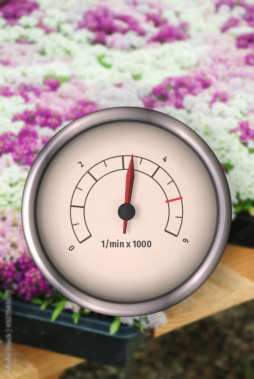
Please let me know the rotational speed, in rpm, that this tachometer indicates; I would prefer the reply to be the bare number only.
3250
